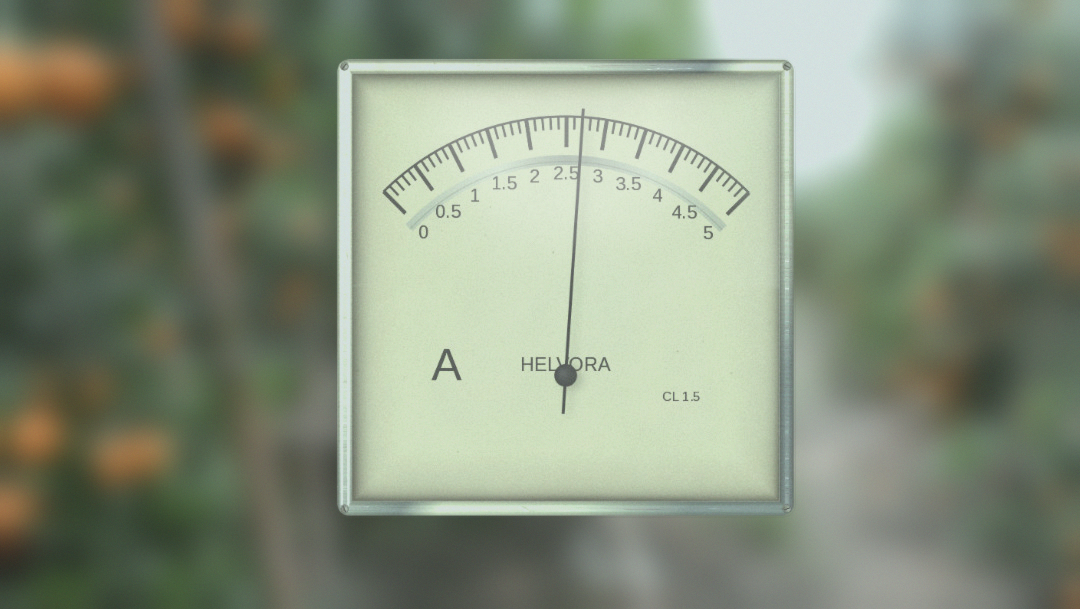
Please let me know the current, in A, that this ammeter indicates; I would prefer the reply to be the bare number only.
2.7
